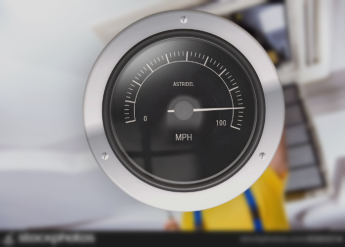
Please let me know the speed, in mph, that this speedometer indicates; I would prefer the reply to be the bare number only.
90
